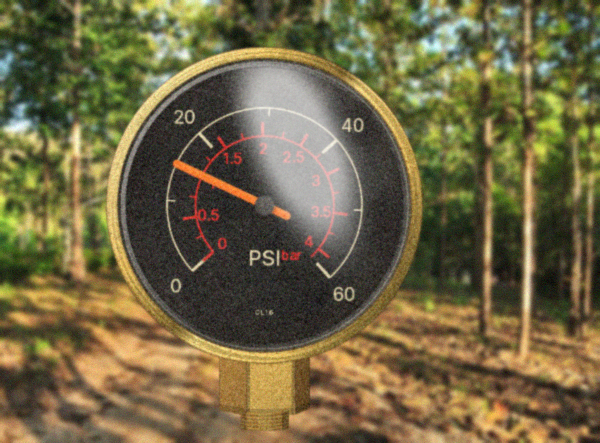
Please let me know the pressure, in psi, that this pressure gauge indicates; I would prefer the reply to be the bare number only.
15
